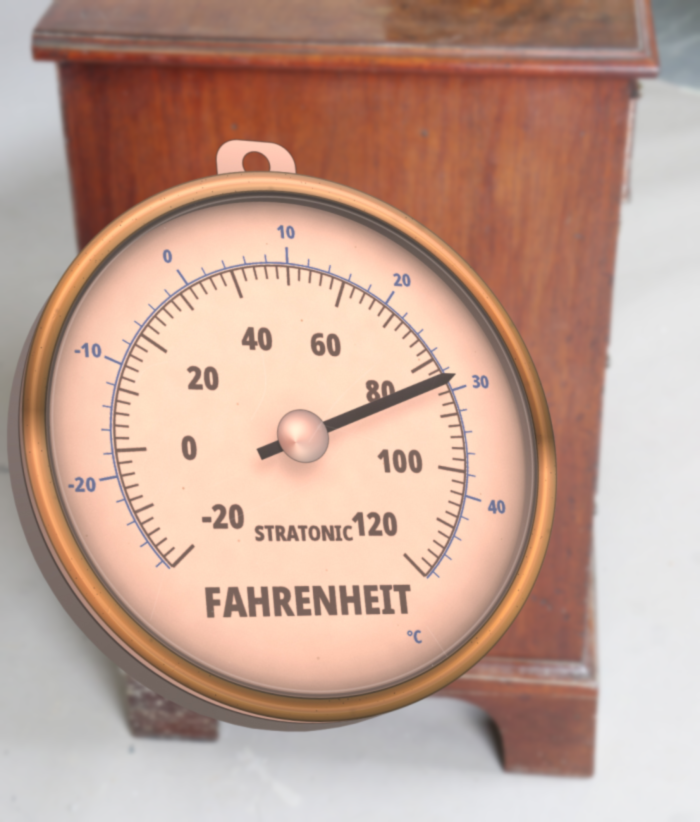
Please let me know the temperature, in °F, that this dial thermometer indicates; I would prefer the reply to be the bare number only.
84
